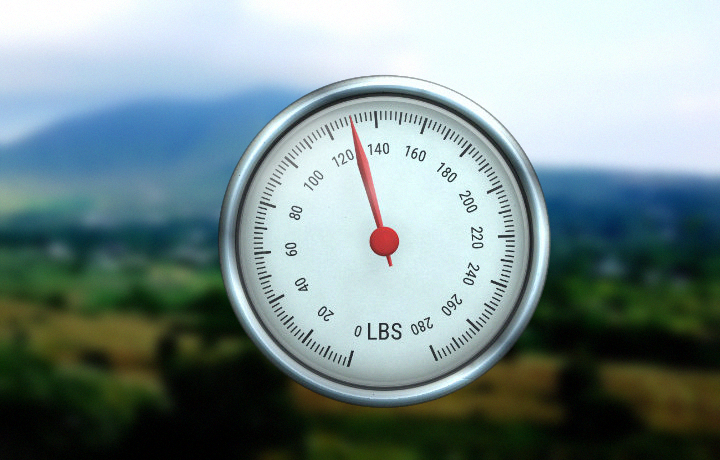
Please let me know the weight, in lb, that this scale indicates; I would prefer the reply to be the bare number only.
130
